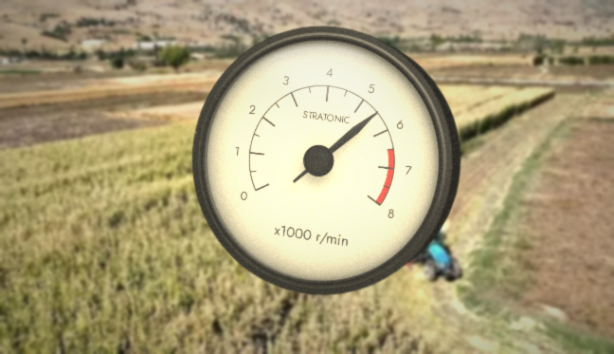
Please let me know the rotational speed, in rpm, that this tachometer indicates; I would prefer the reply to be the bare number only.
5500
